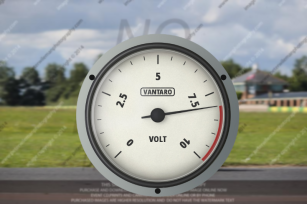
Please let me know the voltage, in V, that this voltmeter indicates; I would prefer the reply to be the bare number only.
8
